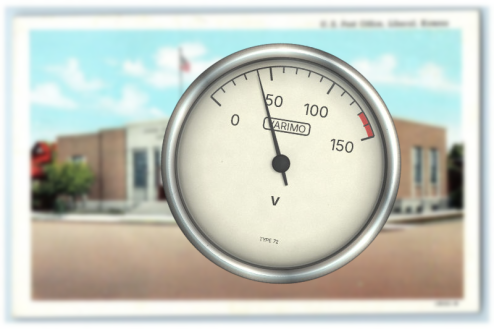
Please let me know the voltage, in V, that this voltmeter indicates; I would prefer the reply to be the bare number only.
40
